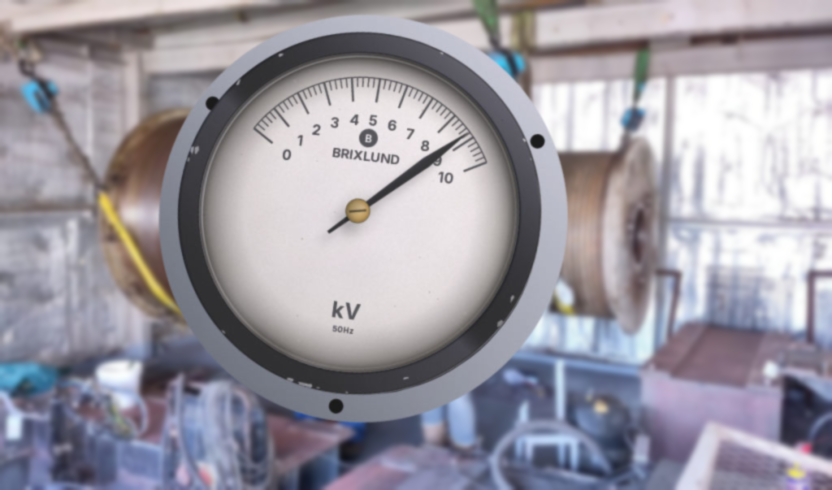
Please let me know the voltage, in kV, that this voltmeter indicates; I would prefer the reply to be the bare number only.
8.8
